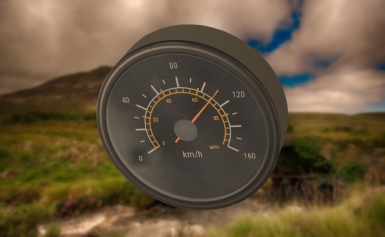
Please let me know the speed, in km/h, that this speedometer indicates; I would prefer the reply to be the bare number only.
110
